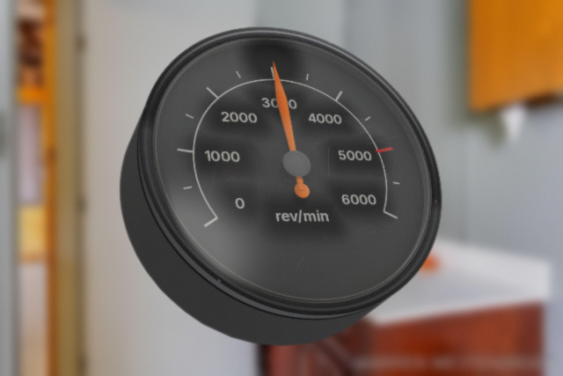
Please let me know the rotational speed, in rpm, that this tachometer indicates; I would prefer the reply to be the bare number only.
3000
